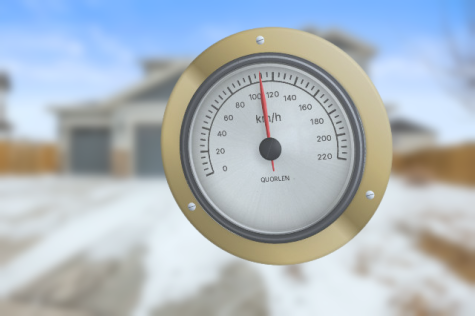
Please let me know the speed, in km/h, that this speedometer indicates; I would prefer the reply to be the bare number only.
110
